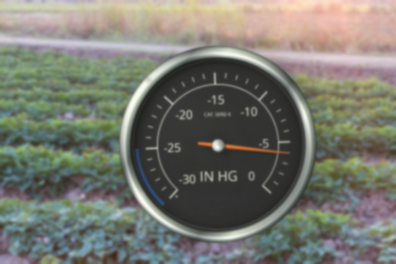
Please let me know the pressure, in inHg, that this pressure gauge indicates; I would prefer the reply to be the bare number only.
-4
